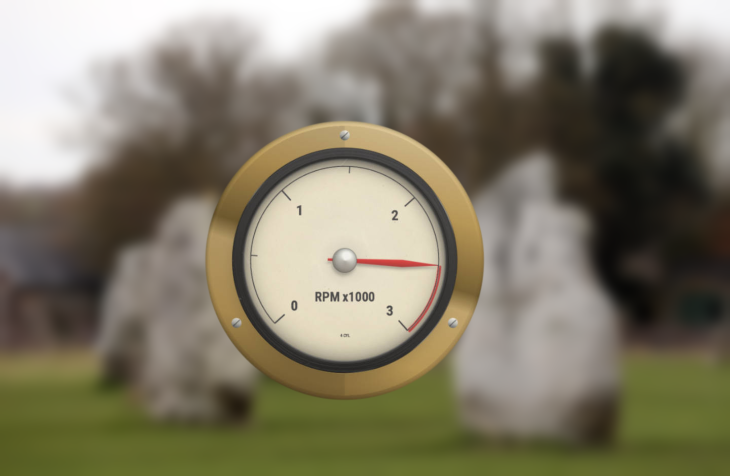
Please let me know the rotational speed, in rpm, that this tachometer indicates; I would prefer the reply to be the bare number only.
2500
